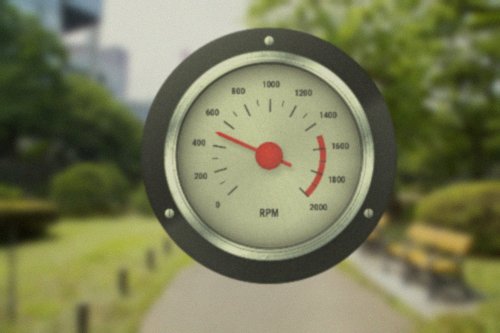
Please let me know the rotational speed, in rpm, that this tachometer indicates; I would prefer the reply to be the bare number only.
500
